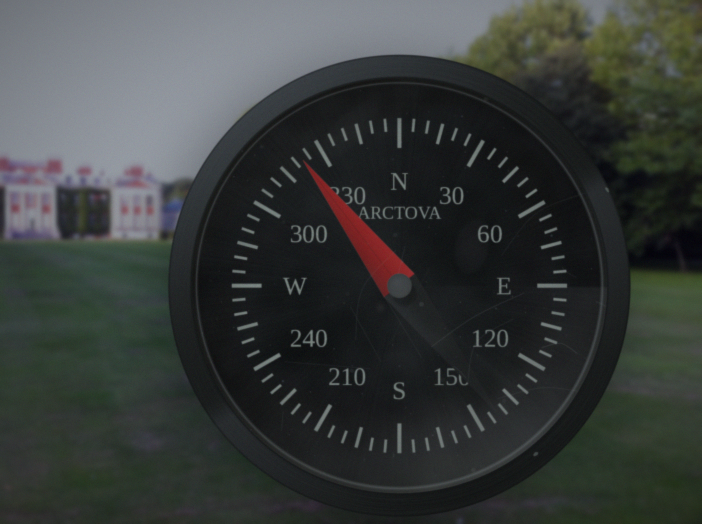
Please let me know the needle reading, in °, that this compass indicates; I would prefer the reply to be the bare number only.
322.5
